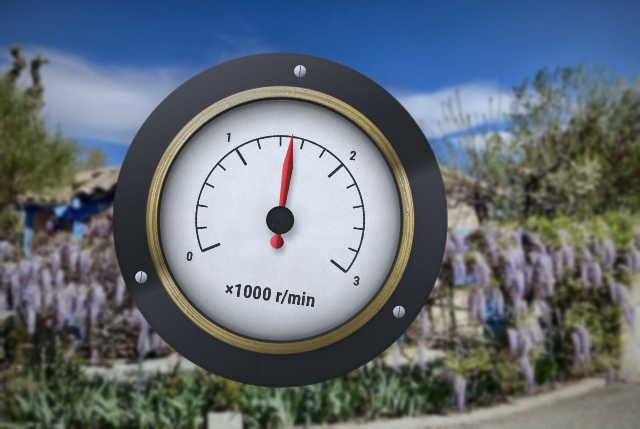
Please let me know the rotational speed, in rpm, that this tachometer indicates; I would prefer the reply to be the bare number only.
1500
